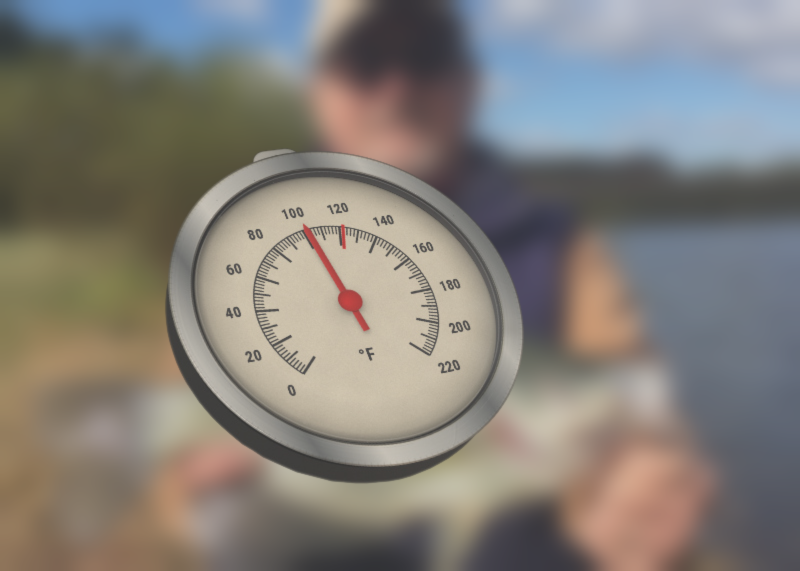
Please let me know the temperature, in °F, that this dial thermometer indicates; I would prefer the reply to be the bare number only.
100
